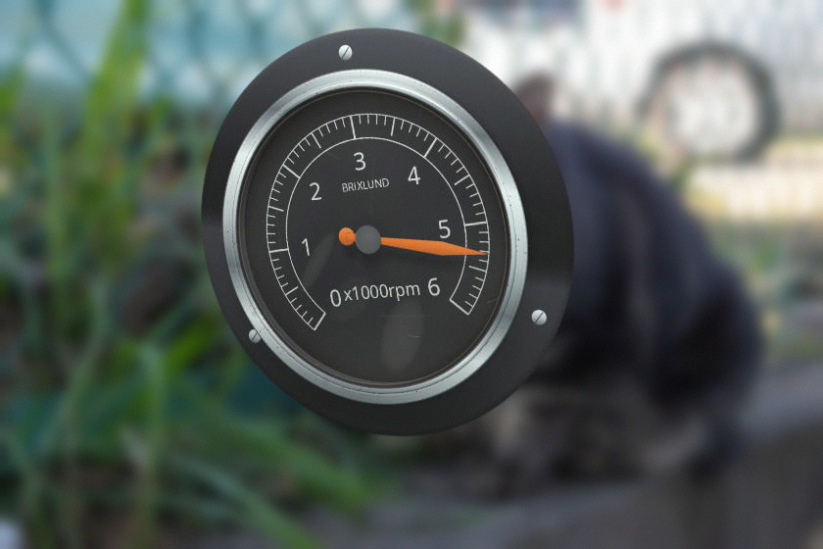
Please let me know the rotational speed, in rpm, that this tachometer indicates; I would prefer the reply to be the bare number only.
5300
